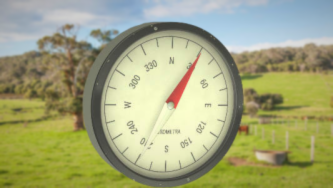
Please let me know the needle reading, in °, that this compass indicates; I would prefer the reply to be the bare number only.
30
